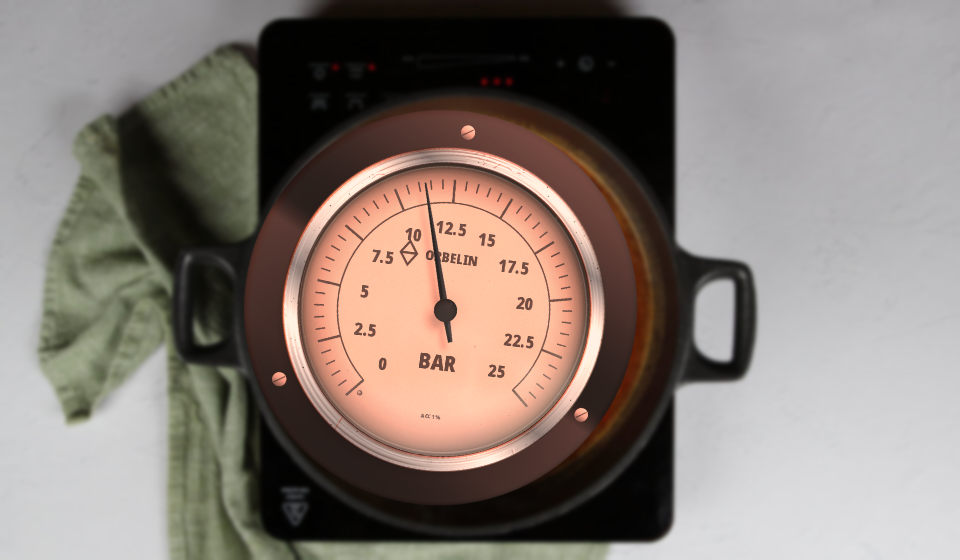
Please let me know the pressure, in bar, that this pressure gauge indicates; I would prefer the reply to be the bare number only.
11.25
